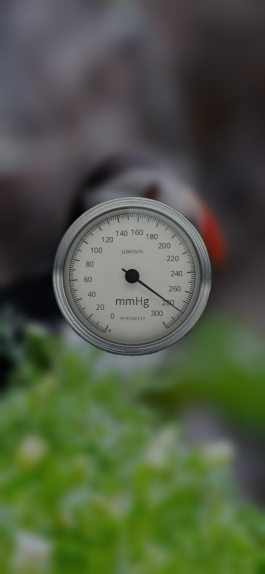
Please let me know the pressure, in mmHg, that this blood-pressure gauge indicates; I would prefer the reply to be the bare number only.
280
